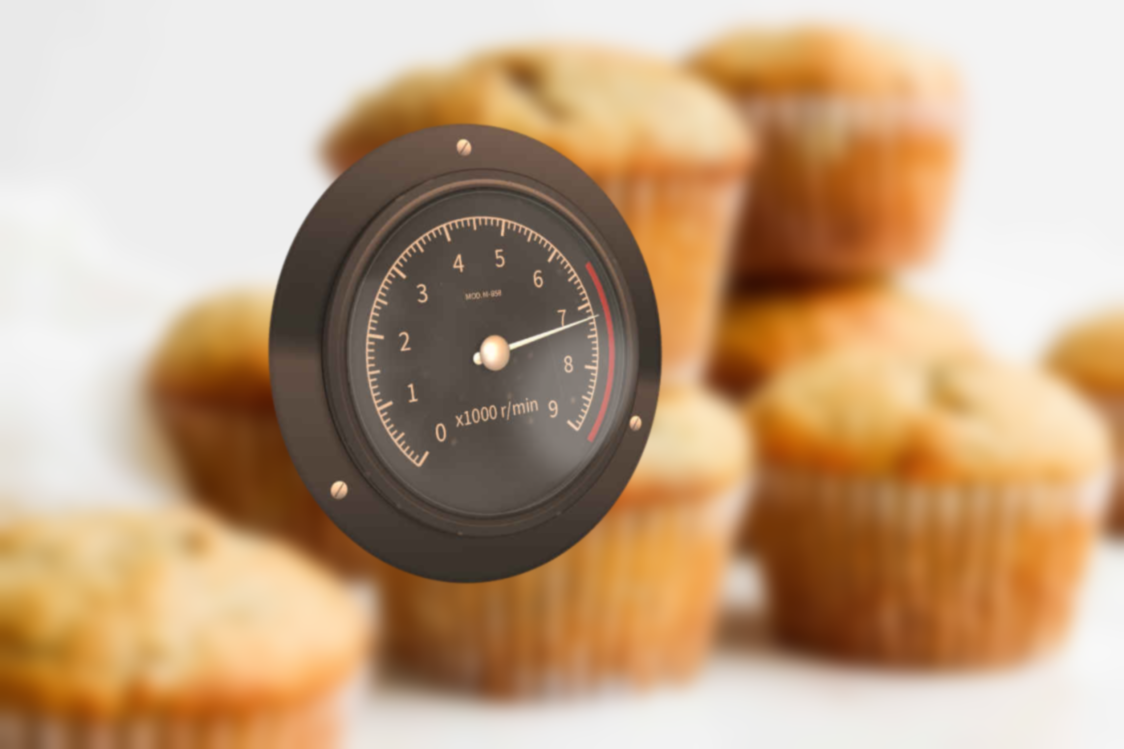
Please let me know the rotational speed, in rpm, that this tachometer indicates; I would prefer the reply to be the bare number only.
7200
